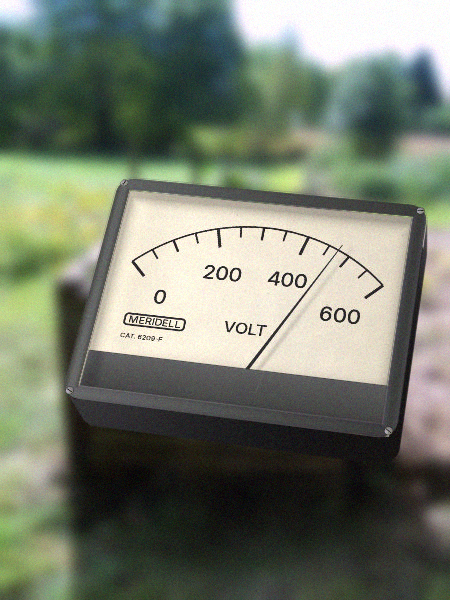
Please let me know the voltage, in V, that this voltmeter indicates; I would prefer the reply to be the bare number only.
475
